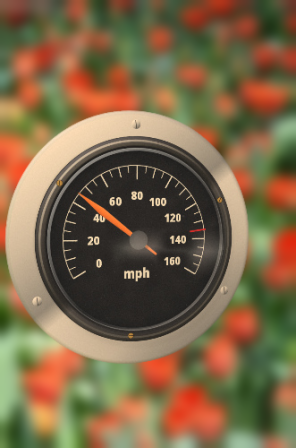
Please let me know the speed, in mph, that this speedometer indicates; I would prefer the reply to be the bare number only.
45
